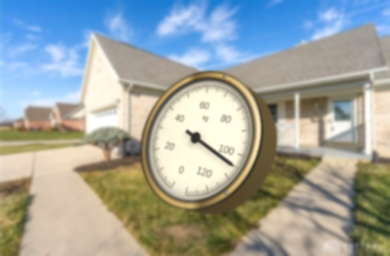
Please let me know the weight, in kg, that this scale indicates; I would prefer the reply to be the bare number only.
105
